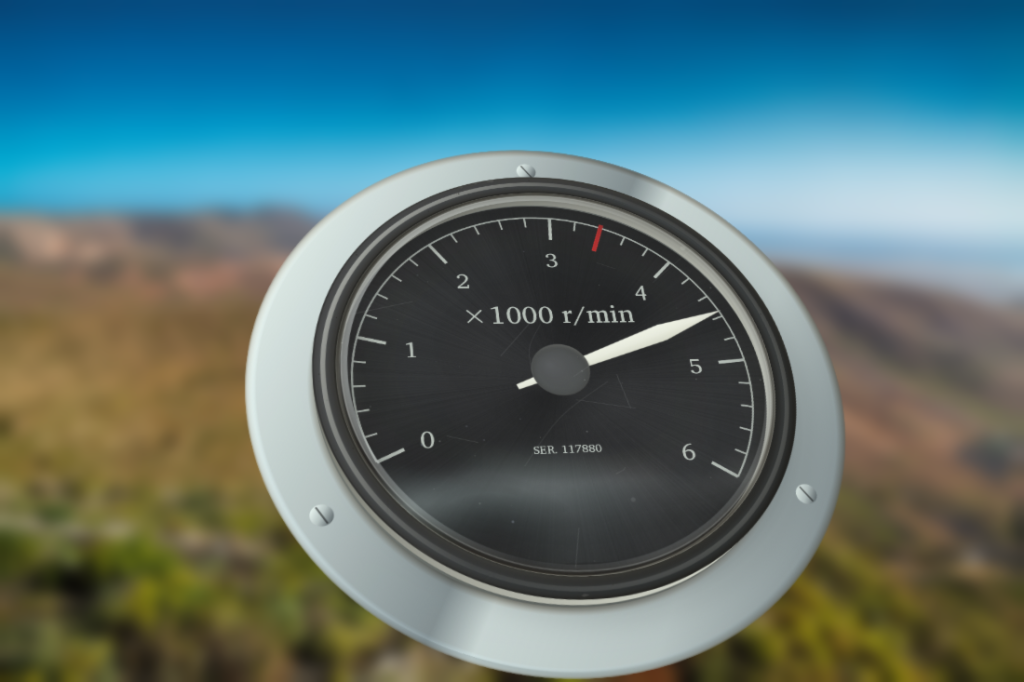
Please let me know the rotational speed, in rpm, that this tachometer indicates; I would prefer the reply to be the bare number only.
4600
